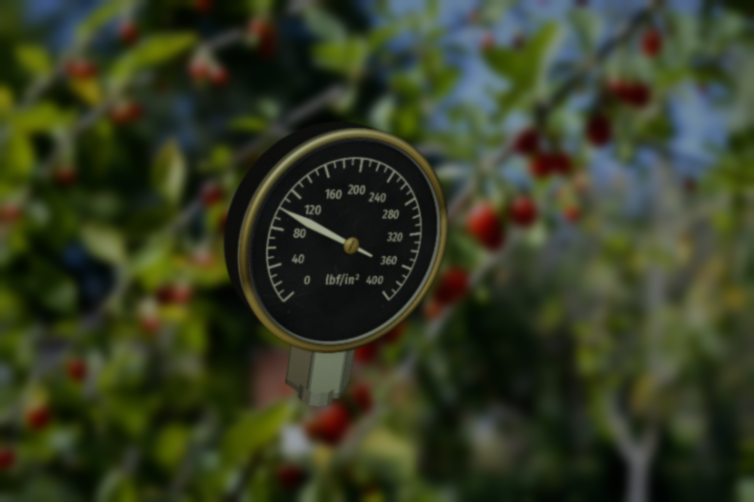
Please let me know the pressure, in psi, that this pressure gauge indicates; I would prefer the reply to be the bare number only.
100
